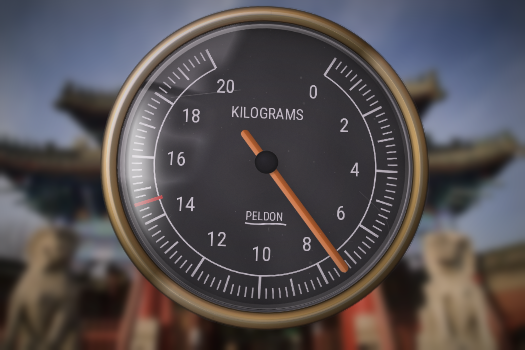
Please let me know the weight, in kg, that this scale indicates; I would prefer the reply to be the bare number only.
7.4
